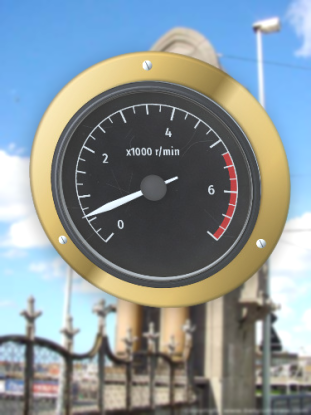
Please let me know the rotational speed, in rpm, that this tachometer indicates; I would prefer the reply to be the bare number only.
625
